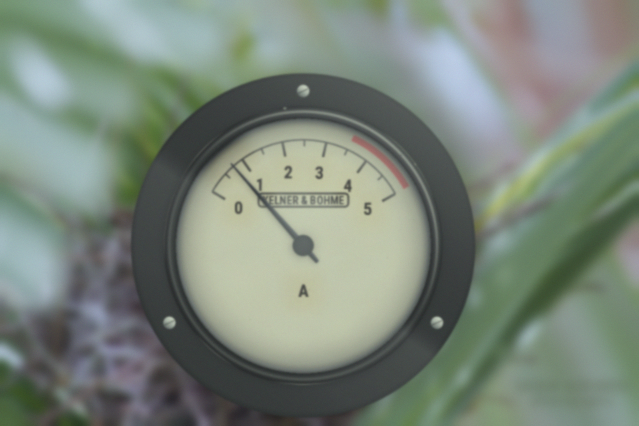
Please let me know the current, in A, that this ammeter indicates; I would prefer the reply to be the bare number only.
0.75
